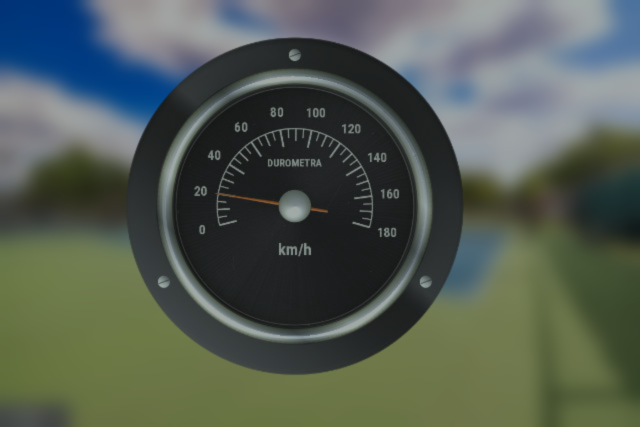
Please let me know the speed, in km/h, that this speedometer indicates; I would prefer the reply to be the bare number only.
20
